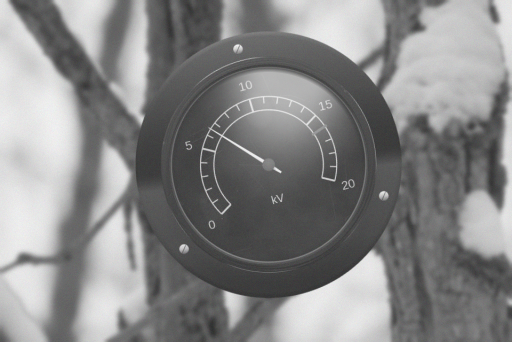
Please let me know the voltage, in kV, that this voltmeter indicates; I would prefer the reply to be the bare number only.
6.5
